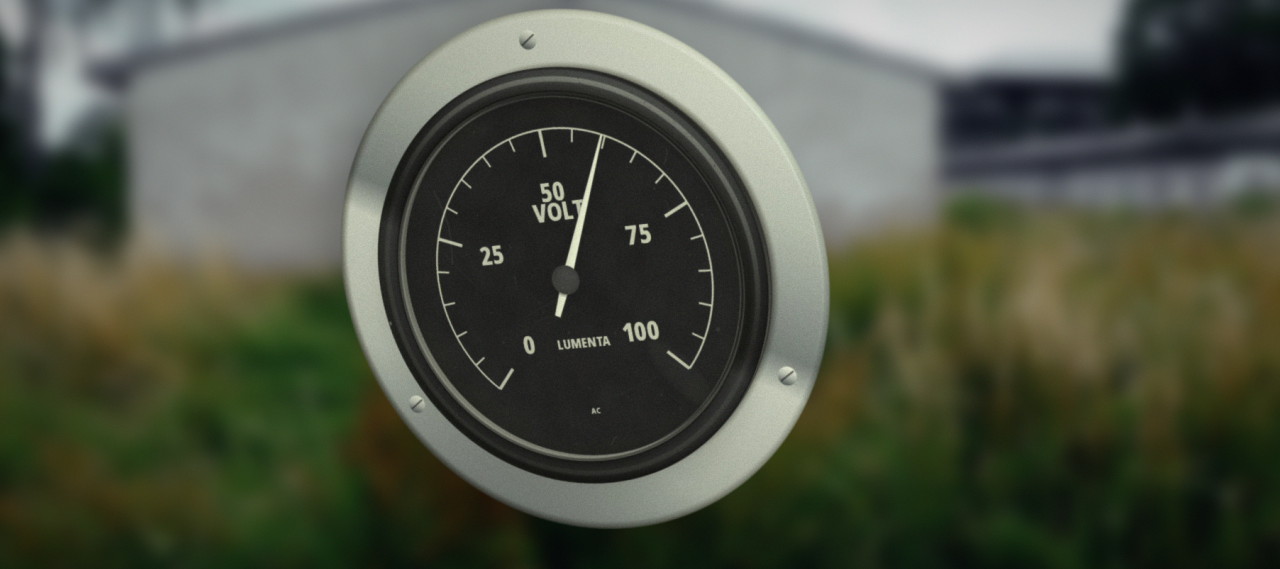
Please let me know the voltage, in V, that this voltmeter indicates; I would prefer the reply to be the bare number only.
60
